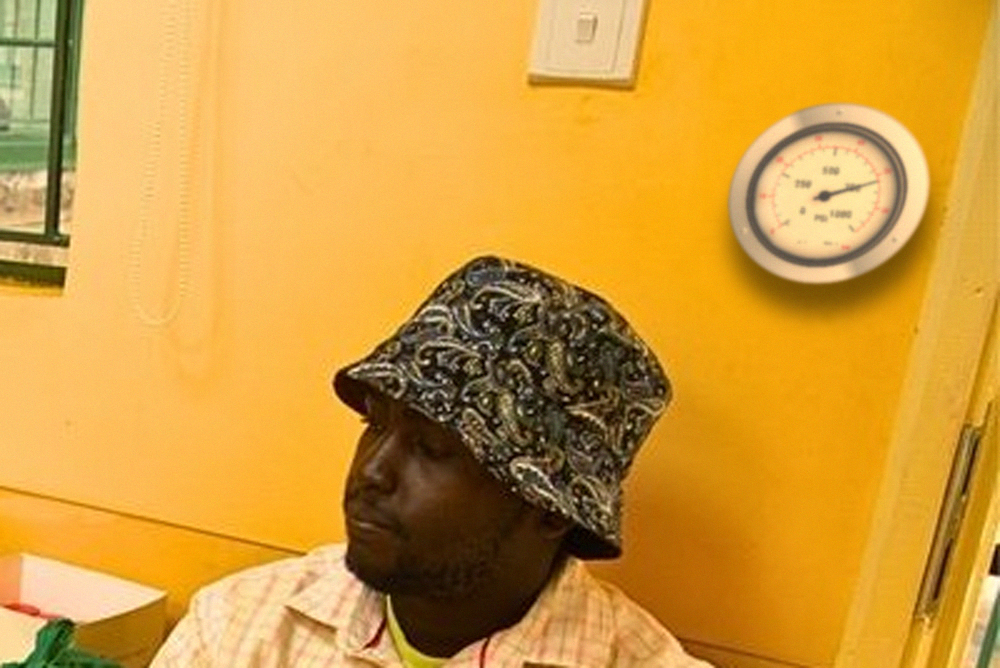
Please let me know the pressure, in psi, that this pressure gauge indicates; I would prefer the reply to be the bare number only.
750
